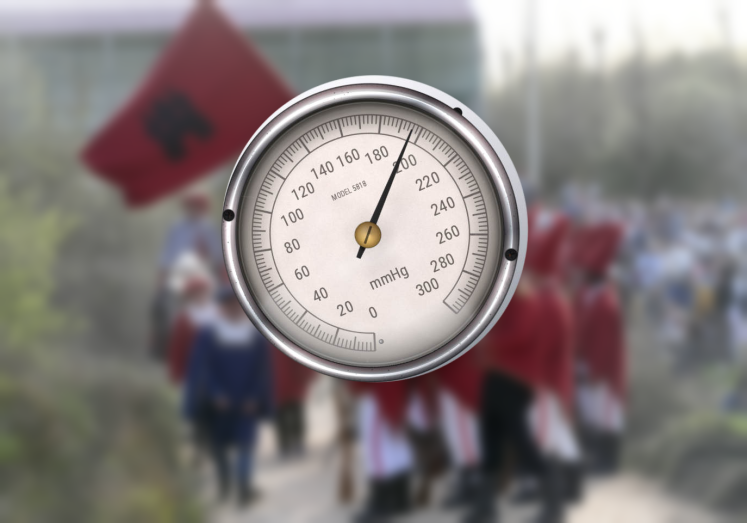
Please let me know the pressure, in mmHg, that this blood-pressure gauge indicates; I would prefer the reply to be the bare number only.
196
